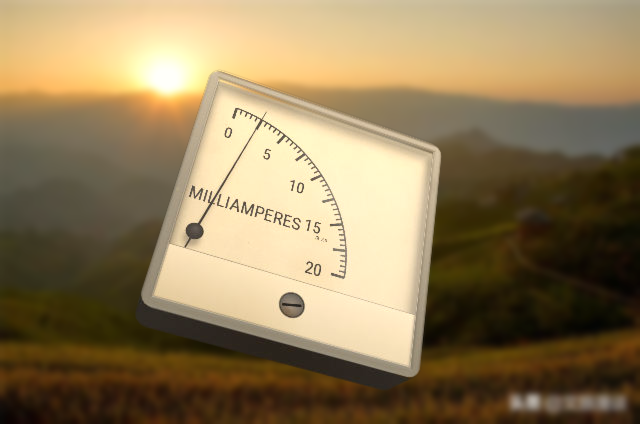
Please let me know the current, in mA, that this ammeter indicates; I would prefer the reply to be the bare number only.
2.5
